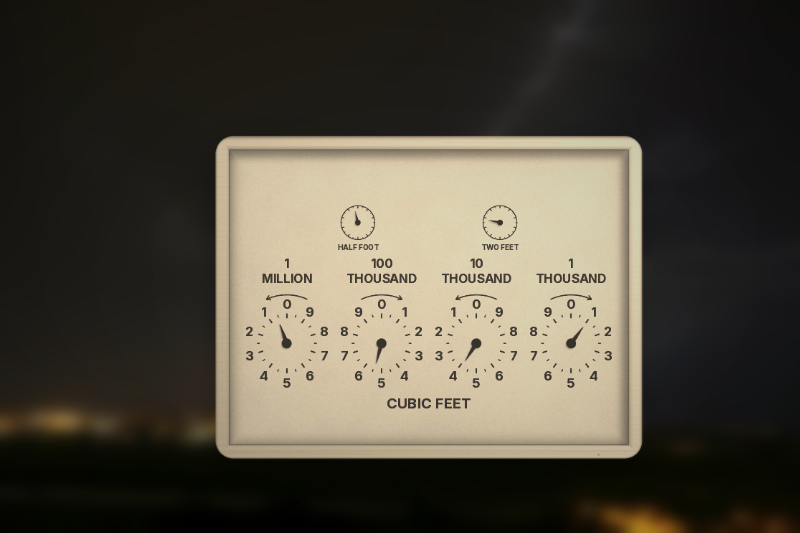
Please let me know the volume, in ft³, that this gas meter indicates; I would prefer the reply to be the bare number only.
54100
